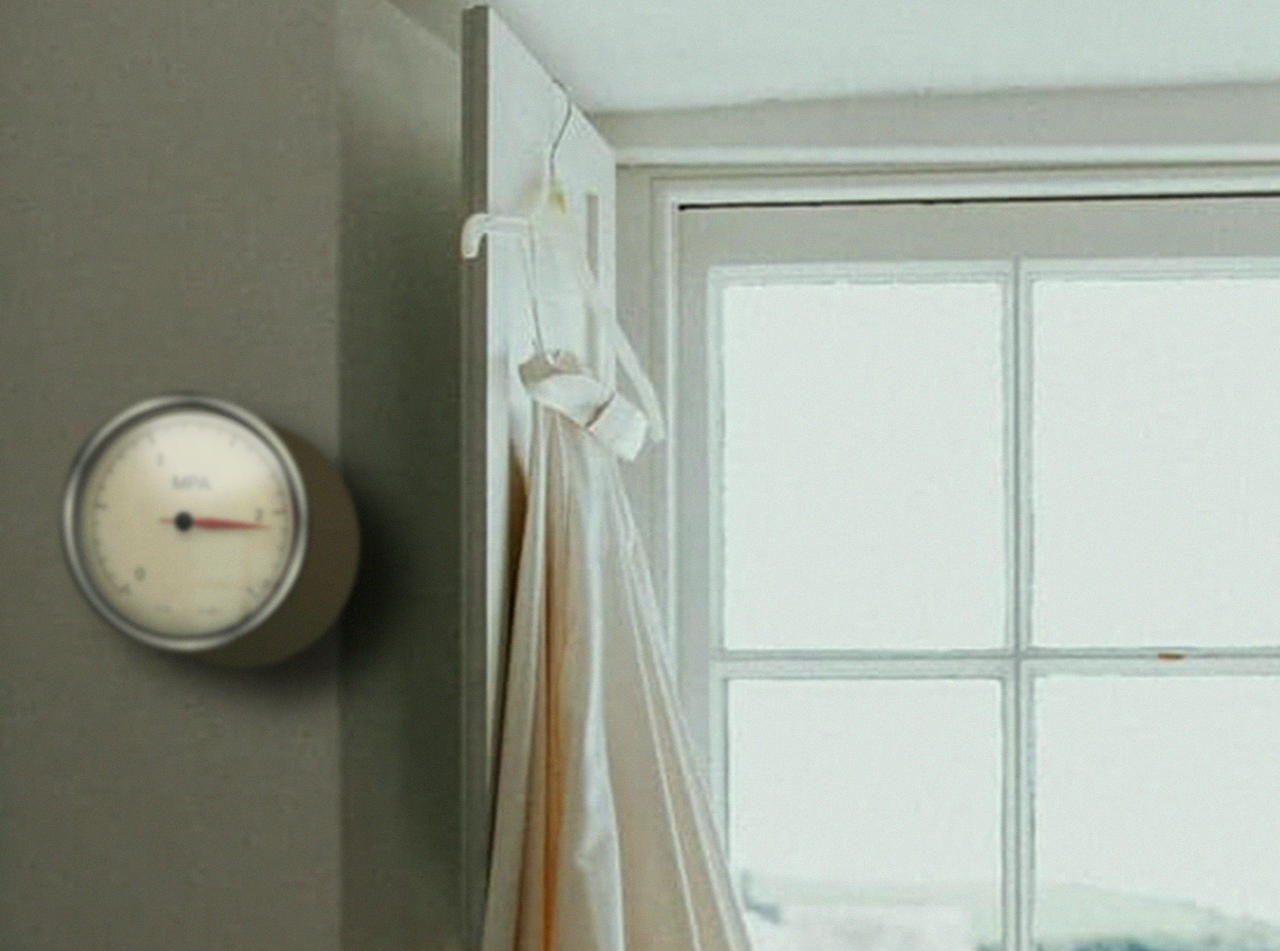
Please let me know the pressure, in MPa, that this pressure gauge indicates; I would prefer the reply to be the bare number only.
2.1
